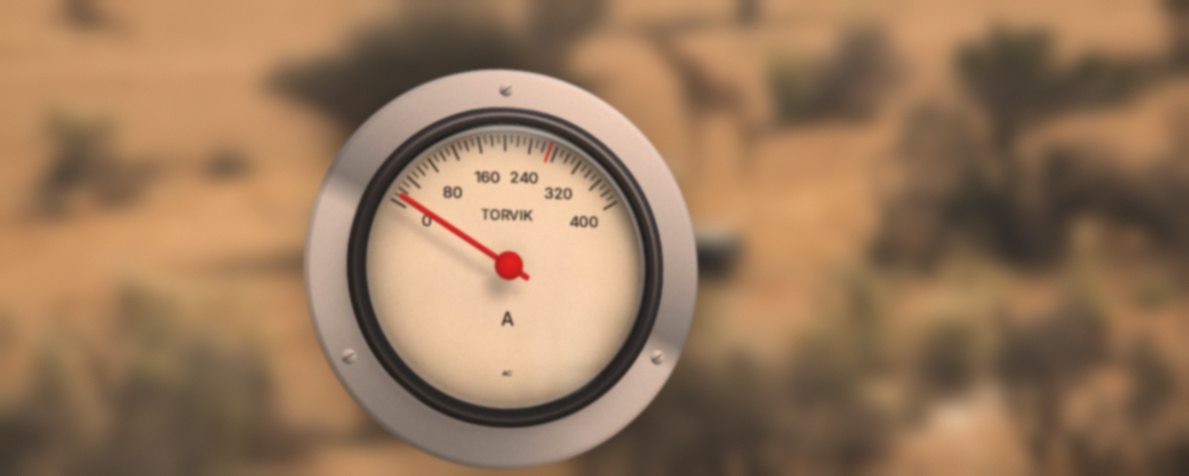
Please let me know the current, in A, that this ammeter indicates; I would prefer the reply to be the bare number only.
10
